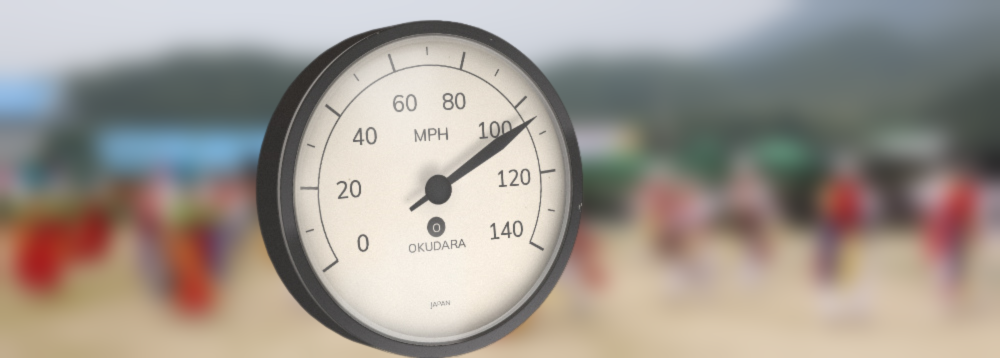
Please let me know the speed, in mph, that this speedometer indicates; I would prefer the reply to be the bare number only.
105
